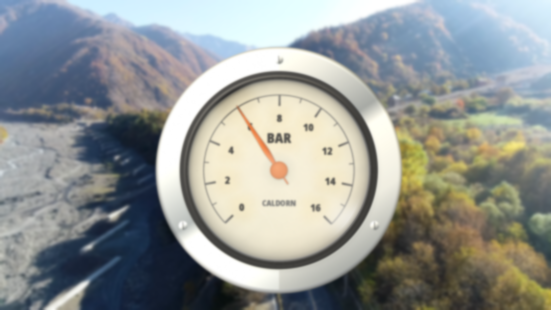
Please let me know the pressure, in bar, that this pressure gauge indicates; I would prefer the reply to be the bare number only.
6
